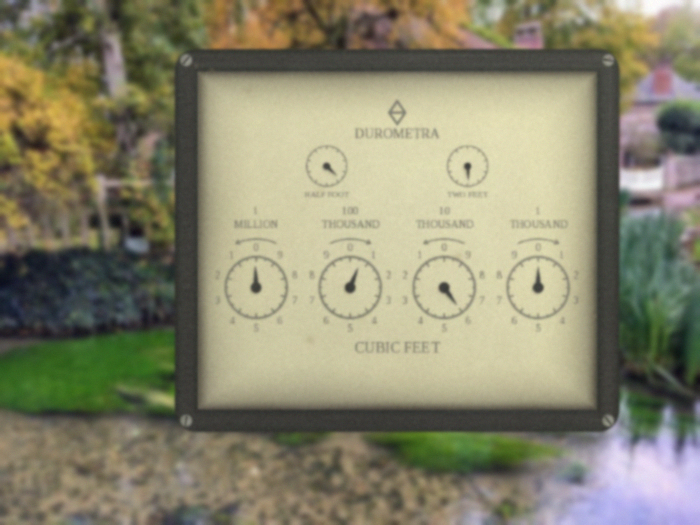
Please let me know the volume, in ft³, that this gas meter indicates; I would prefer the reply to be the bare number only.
6000
